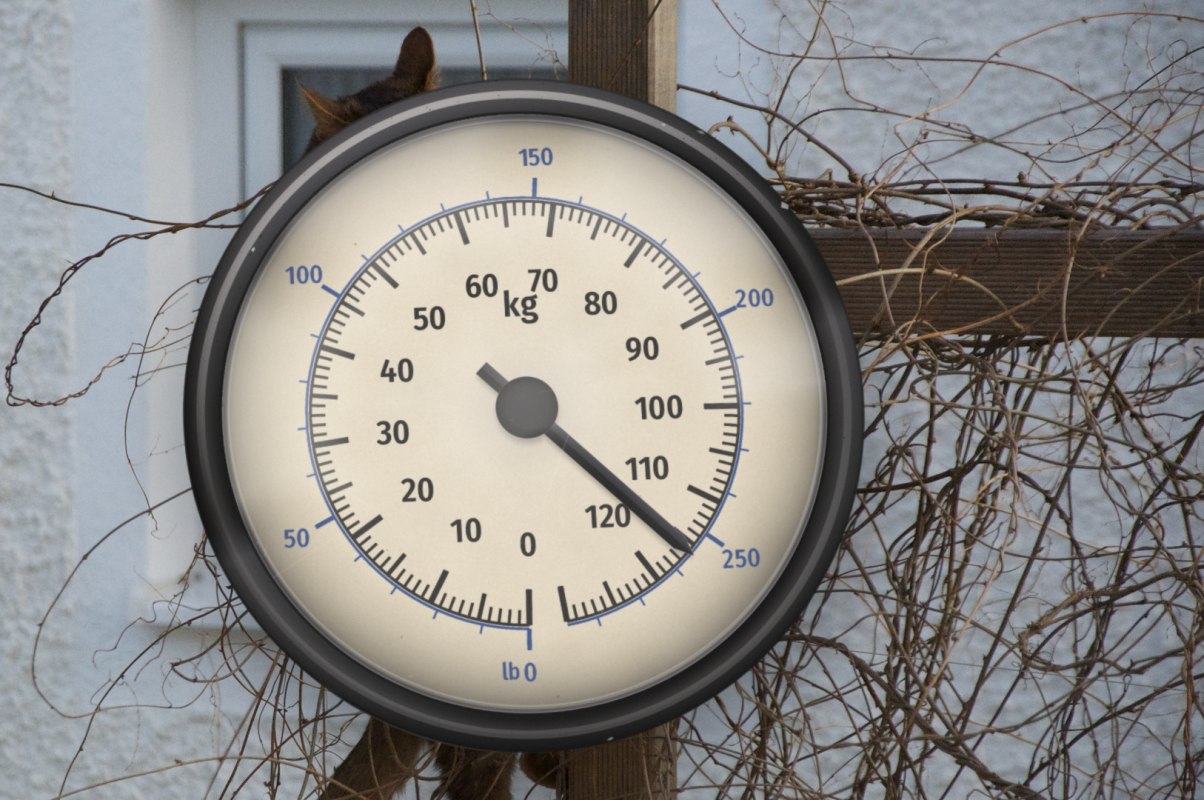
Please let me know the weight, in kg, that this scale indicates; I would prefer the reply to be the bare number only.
116
